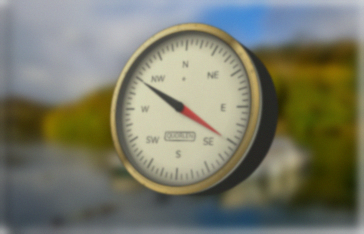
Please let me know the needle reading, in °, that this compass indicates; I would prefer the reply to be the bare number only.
120
